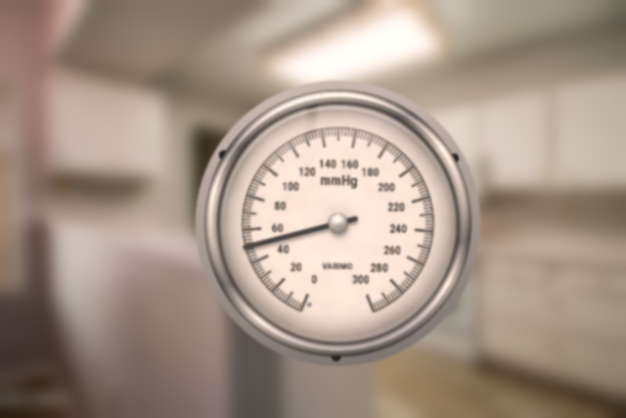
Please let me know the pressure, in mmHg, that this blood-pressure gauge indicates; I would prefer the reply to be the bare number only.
50
